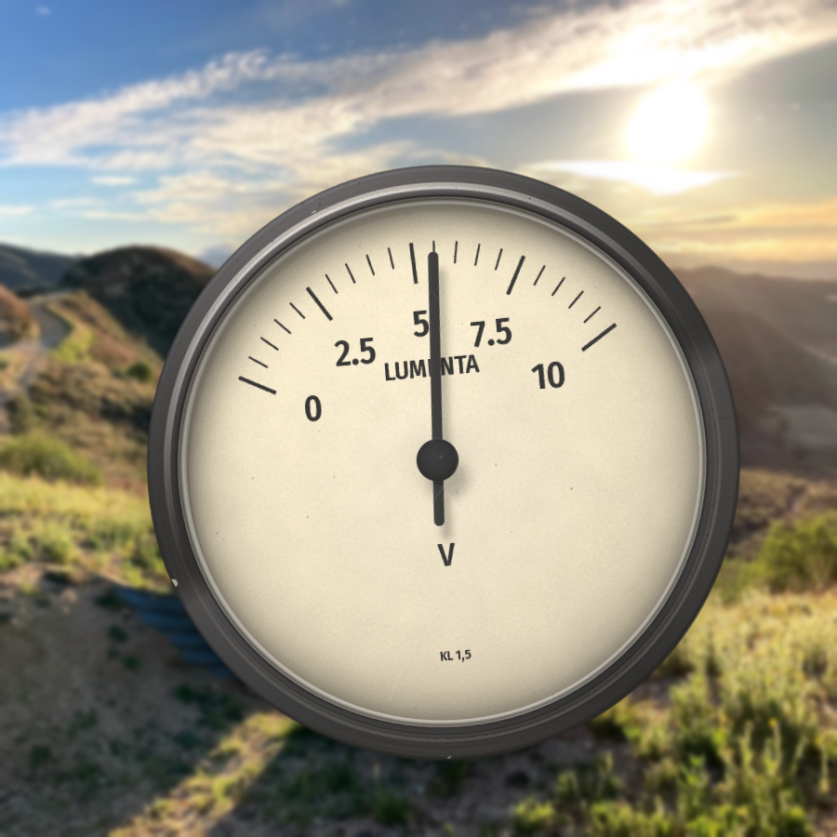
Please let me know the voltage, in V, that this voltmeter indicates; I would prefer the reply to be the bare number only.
5.5
